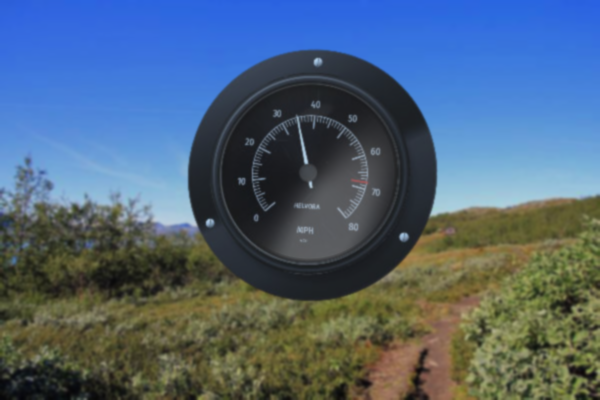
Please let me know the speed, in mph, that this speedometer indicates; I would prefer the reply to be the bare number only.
35
